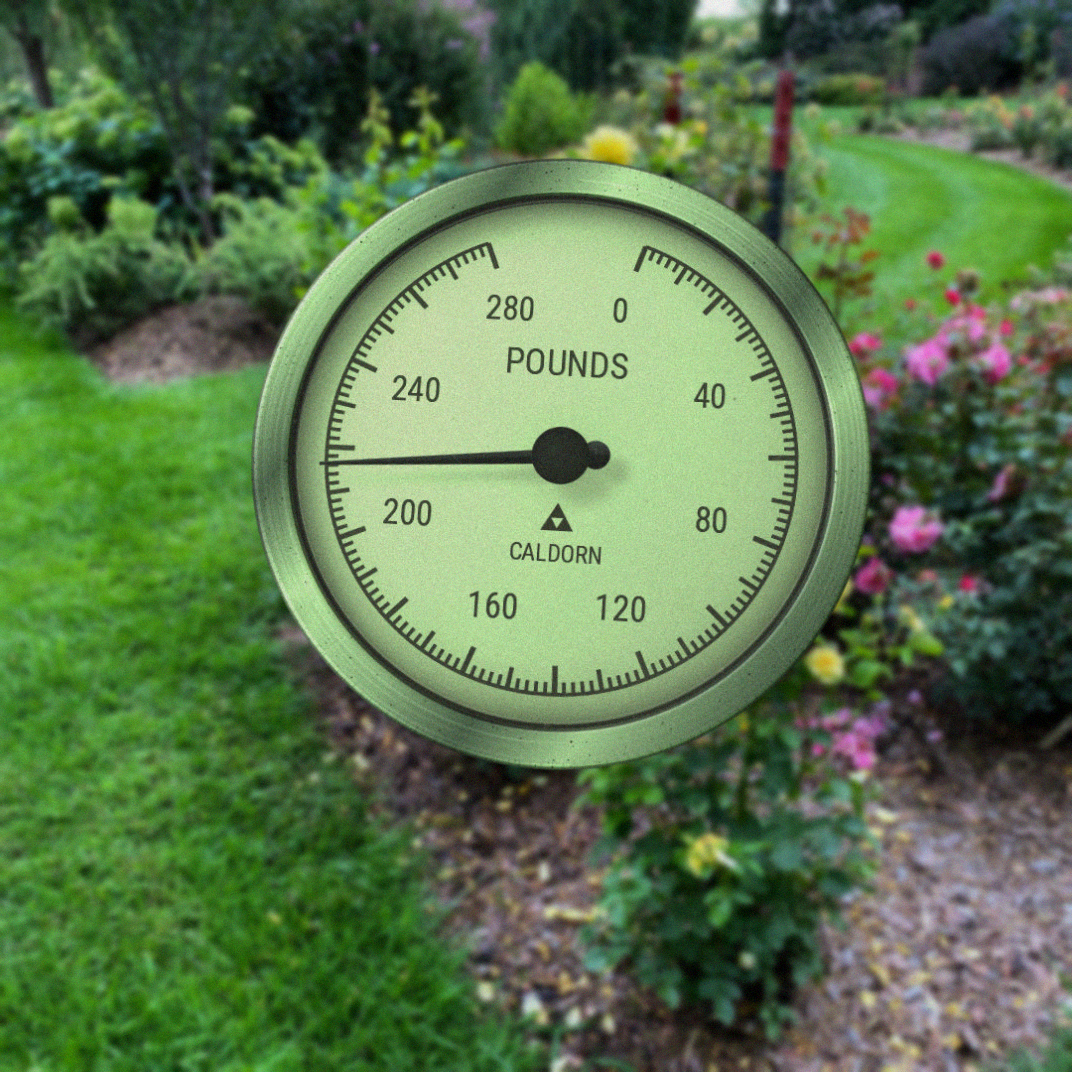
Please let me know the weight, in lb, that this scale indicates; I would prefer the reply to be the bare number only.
216
